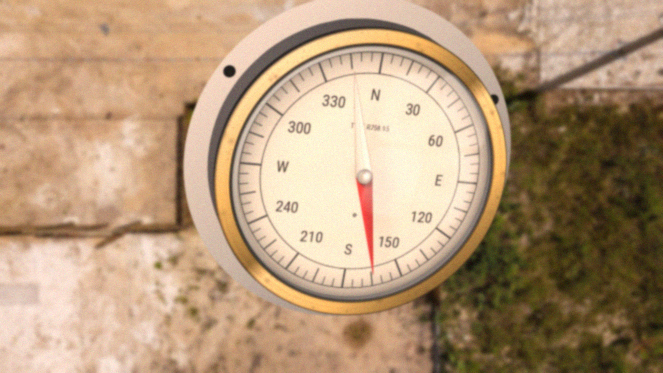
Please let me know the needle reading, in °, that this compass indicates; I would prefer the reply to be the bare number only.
165
